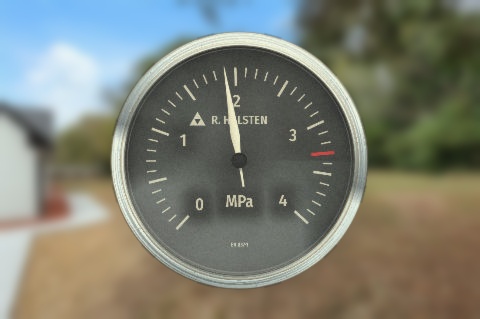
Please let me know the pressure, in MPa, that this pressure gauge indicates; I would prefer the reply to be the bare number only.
1.9
